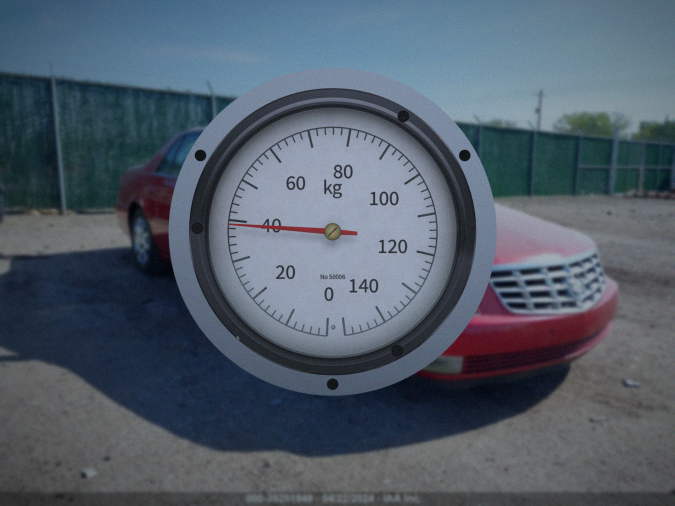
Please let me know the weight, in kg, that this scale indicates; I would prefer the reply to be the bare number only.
39
